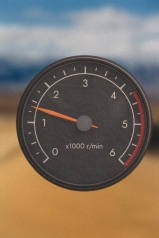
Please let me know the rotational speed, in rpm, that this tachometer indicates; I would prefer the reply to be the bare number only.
1375
